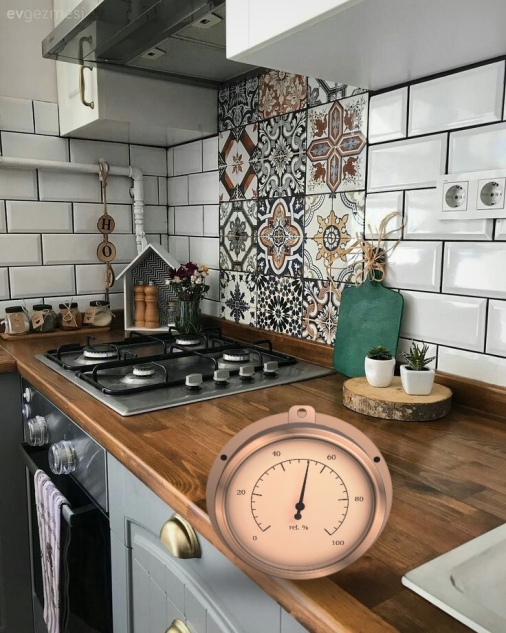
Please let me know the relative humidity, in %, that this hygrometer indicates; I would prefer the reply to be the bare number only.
52
